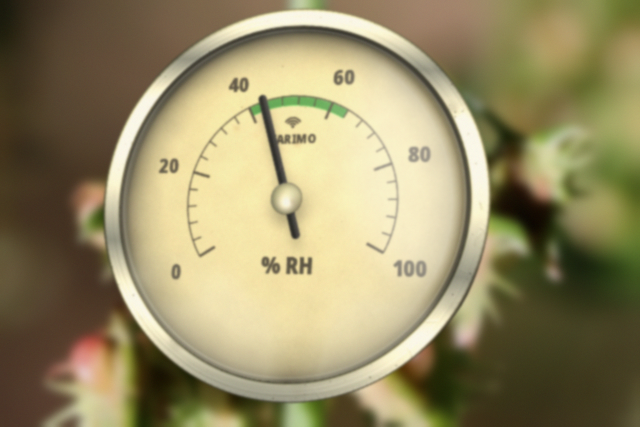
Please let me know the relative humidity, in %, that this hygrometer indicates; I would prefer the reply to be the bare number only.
44
